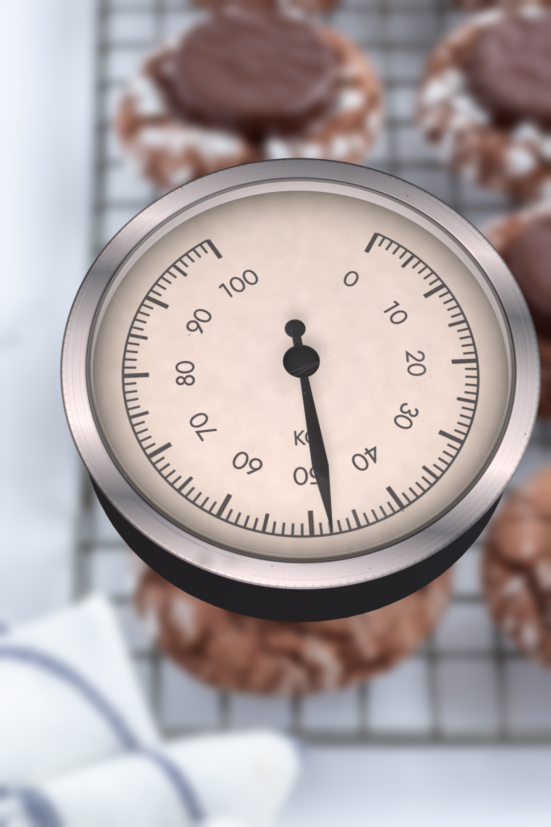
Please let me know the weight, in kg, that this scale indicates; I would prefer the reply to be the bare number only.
48
